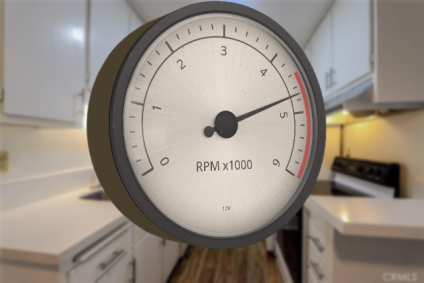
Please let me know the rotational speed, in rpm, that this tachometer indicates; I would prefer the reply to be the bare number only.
4700
